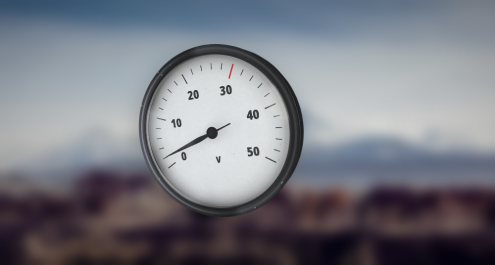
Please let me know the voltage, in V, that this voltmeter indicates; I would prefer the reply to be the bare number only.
2
